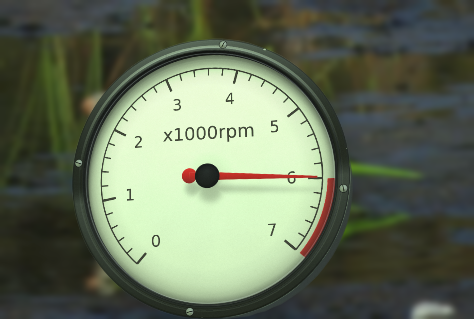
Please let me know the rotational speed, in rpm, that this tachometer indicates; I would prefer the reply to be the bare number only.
6000
